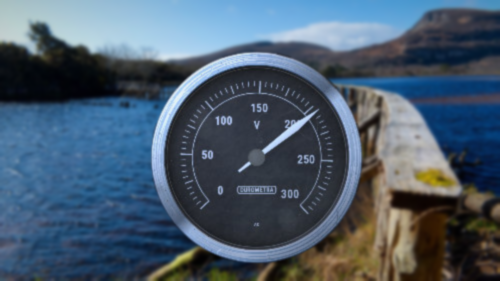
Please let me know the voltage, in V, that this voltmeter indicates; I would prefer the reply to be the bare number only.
205
